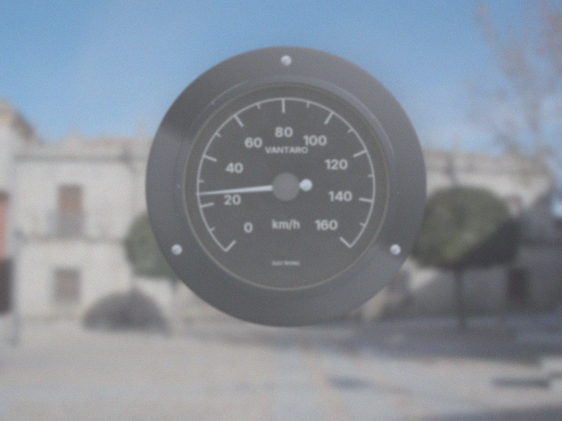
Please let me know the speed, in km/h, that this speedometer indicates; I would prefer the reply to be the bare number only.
25
